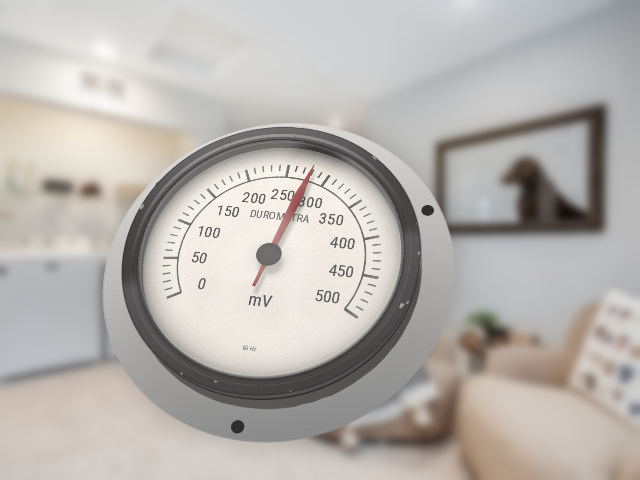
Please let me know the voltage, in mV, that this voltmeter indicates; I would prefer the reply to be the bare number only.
280
